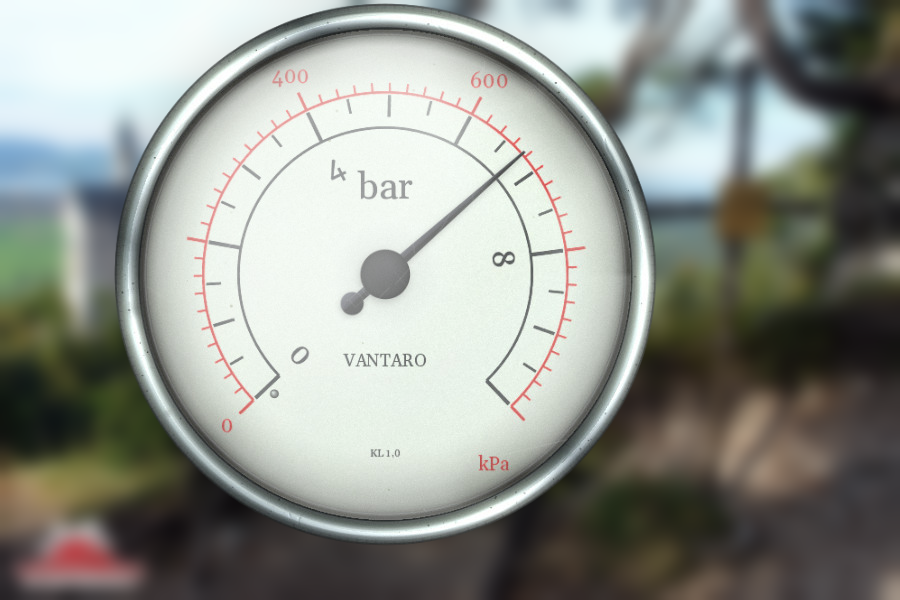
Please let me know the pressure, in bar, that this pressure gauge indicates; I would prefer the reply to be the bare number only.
6.75
